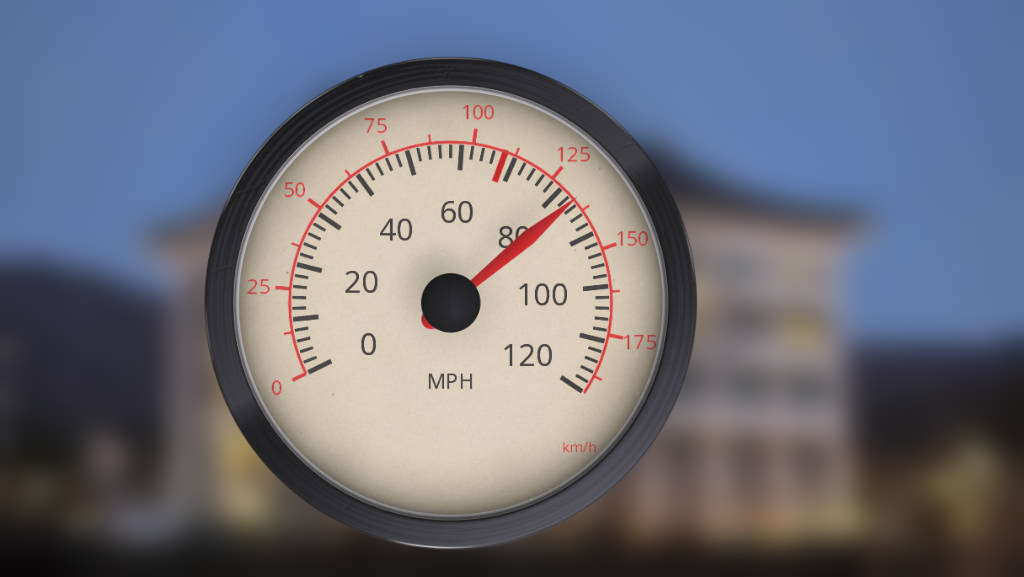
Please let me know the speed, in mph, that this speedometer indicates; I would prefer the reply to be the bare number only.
83
